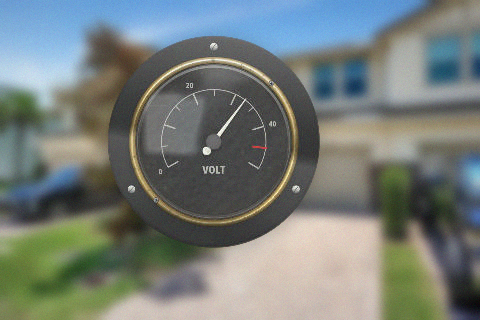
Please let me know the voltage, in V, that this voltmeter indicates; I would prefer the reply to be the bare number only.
32.5
